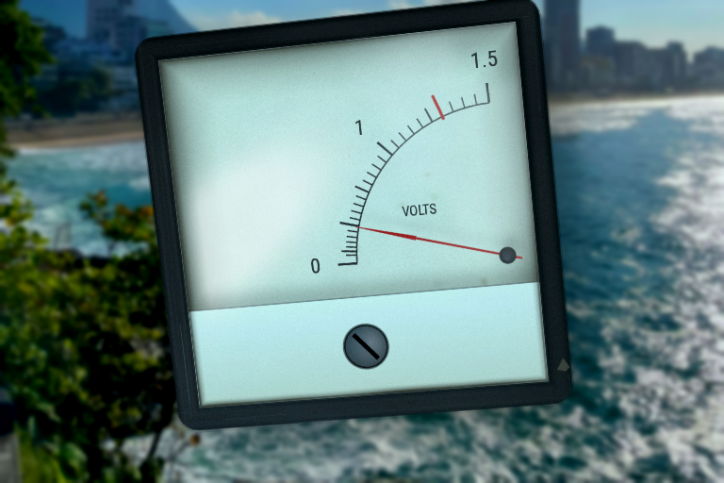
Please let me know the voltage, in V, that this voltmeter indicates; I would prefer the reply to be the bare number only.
0.5
